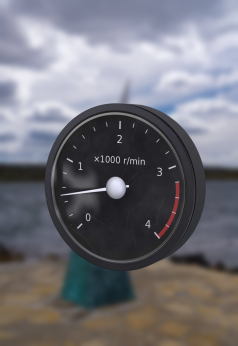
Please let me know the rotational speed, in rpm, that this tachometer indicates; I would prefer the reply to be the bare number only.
500
